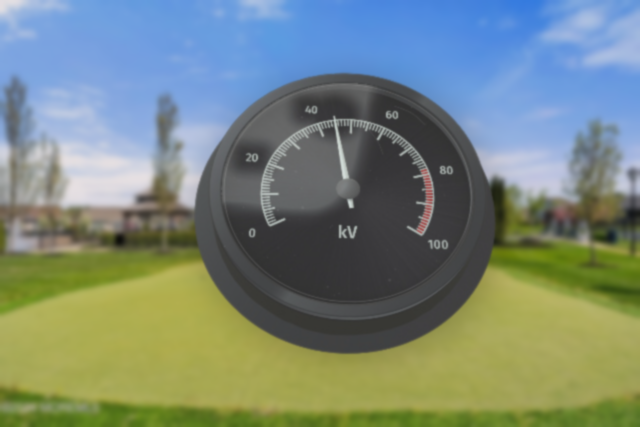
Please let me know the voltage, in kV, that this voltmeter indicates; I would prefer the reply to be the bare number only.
45
